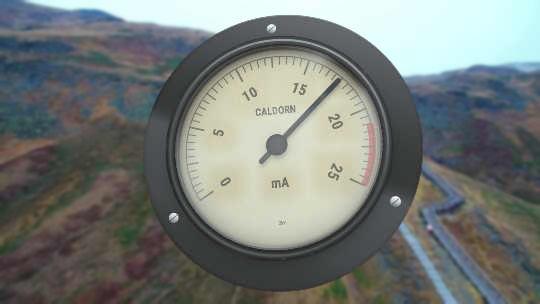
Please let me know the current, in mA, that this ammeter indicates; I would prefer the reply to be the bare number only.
17.5
